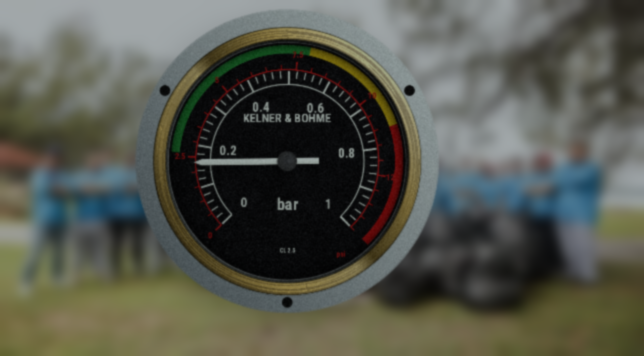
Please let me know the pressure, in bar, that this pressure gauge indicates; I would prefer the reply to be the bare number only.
0.16
